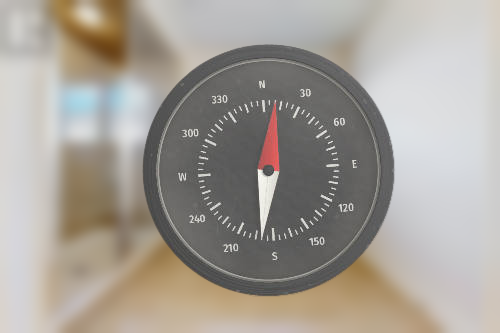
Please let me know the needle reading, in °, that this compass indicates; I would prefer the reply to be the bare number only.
10
